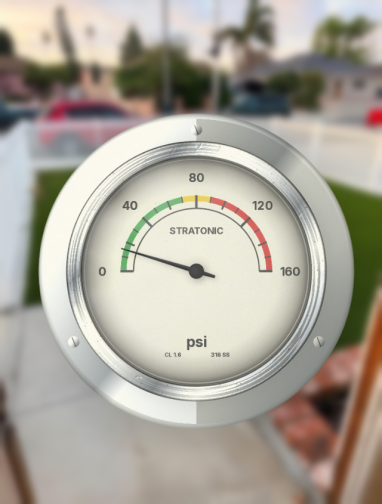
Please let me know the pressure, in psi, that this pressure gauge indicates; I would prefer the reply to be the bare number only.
15
